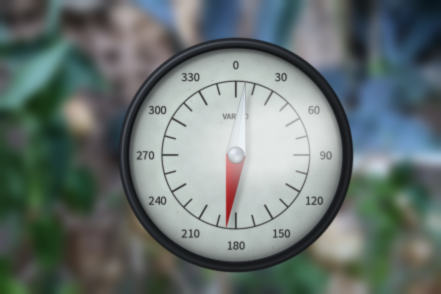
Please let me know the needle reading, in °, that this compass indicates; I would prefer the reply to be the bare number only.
187.5
